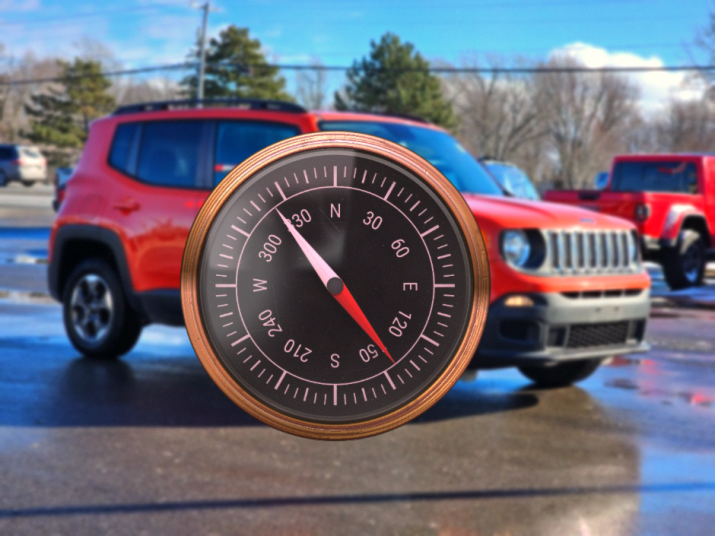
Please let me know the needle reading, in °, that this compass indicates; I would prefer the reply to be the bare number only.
142.5
